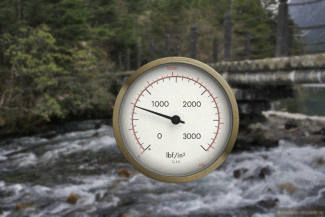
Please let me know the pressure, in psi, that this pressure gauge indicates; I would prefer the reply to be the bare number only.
700
